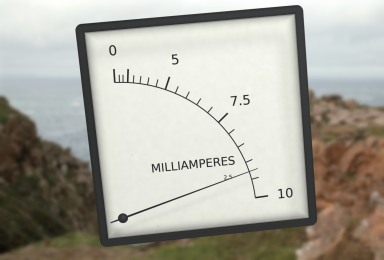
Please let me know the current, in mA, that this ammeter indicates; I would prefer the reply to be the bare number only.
9.25
